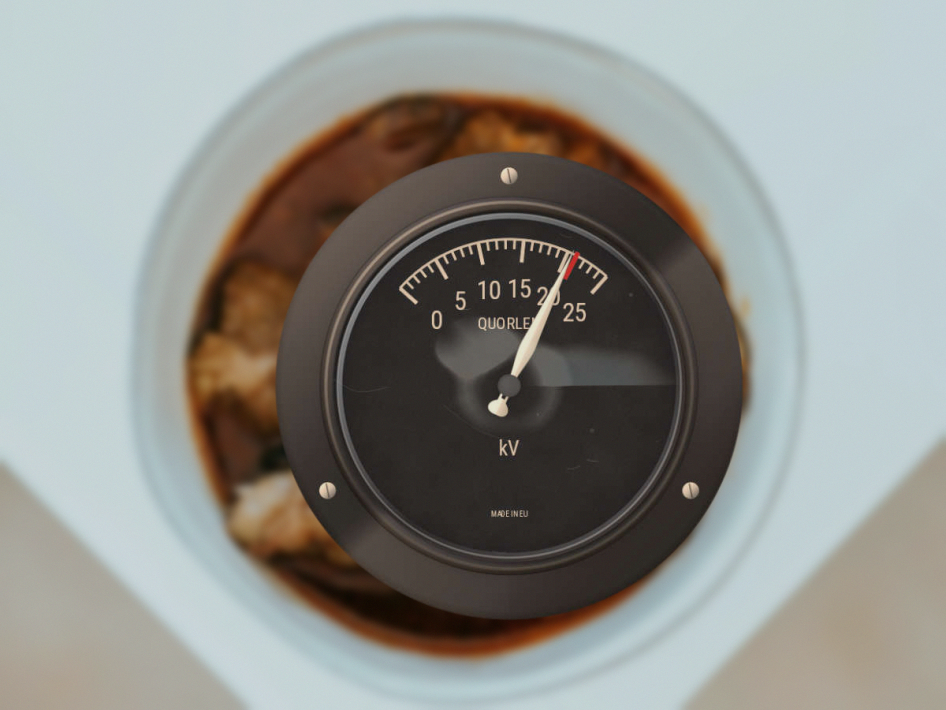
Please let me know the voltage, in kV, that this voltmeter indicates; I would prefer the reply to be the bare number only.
20.5
